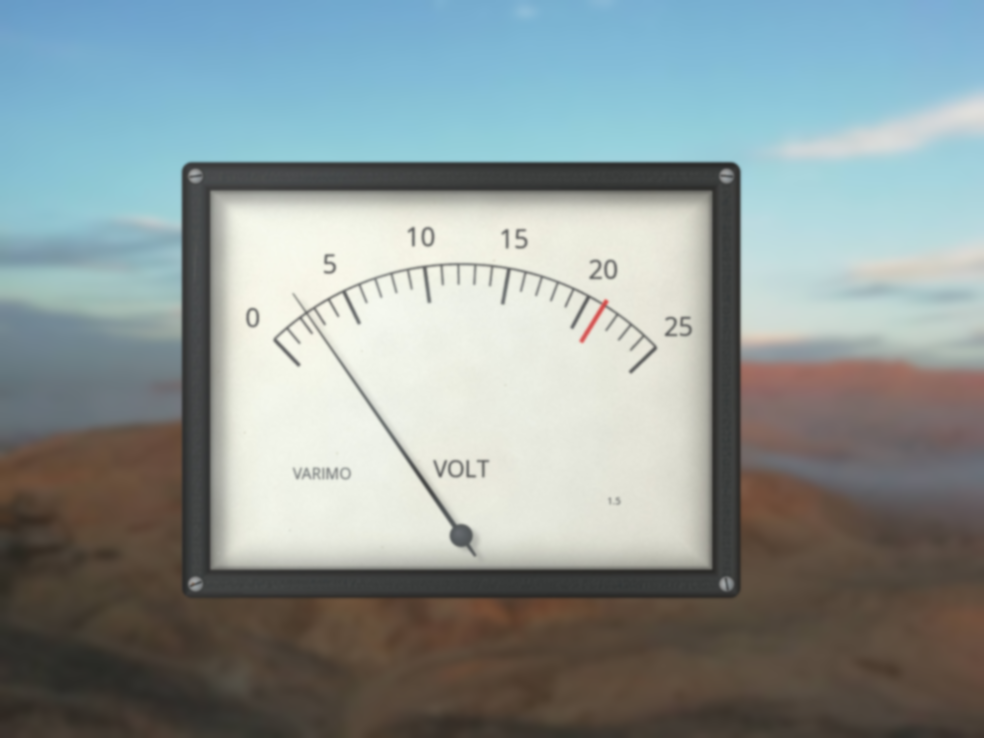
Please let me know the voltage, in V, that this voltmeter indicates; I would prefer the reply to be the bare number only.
2.5
